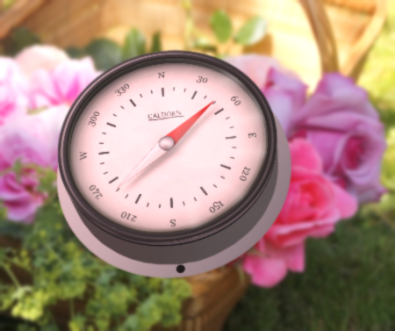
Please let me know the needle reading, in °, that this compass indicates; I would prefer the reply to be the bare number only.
50
